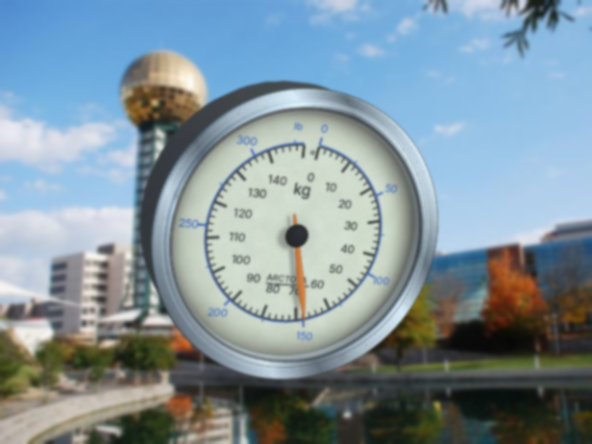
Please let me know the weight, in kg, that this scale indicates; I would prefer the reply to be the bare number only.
68
